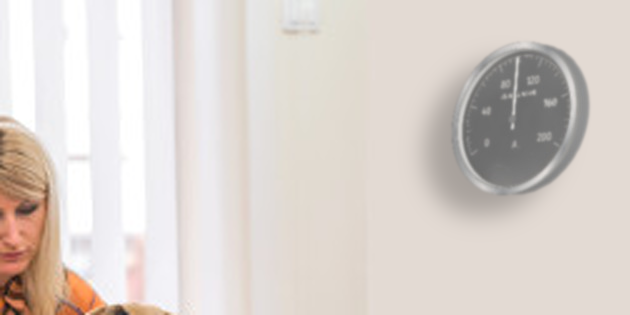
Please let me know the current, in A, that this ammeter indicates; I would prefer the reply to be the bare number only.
100
